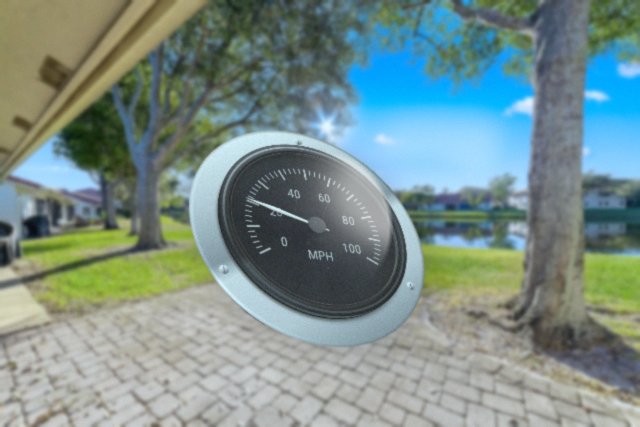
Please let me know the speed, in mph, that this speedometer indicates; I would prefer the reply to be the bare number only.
20
